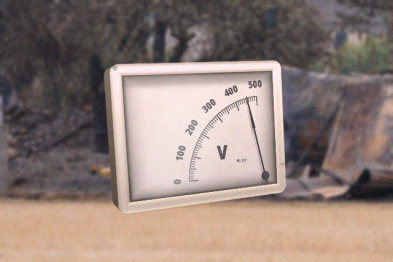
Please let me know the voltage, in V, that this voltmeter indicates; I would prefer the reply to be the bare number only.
450
